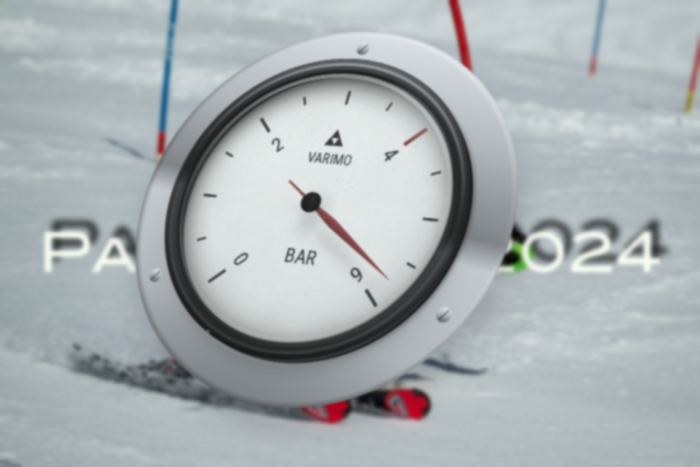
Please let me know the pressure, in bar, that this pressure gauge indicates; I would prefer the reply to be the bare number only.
5.75
